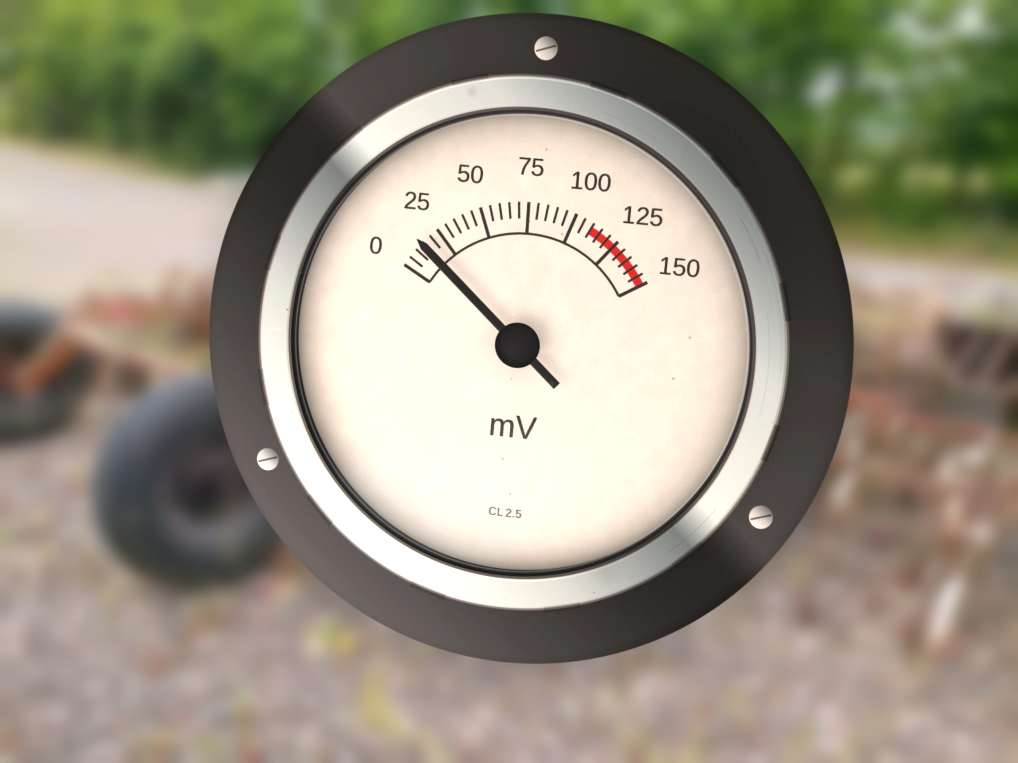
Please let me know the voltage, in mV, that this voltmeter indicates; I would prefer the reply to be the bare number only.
15
